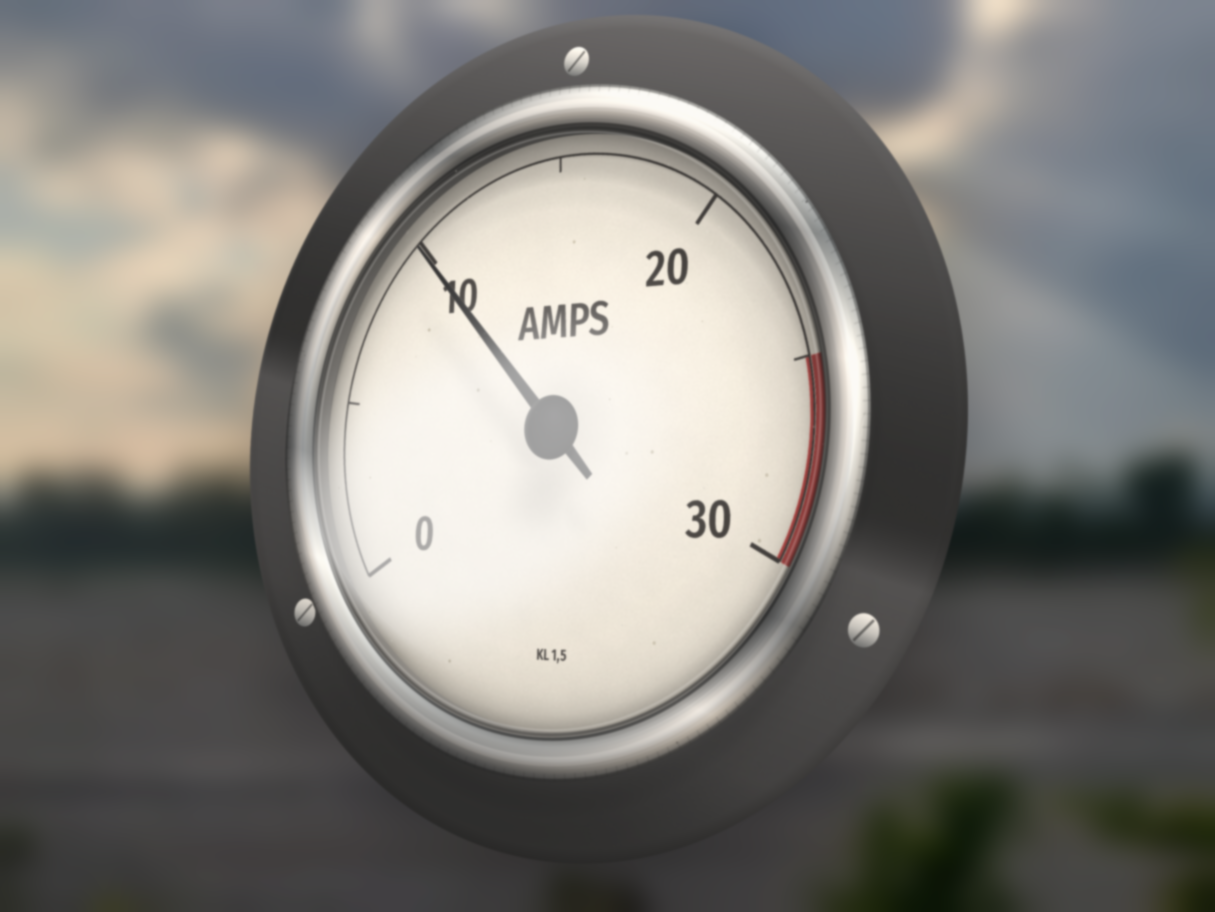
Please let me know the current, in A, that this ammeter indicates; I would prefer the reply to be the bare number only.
10
